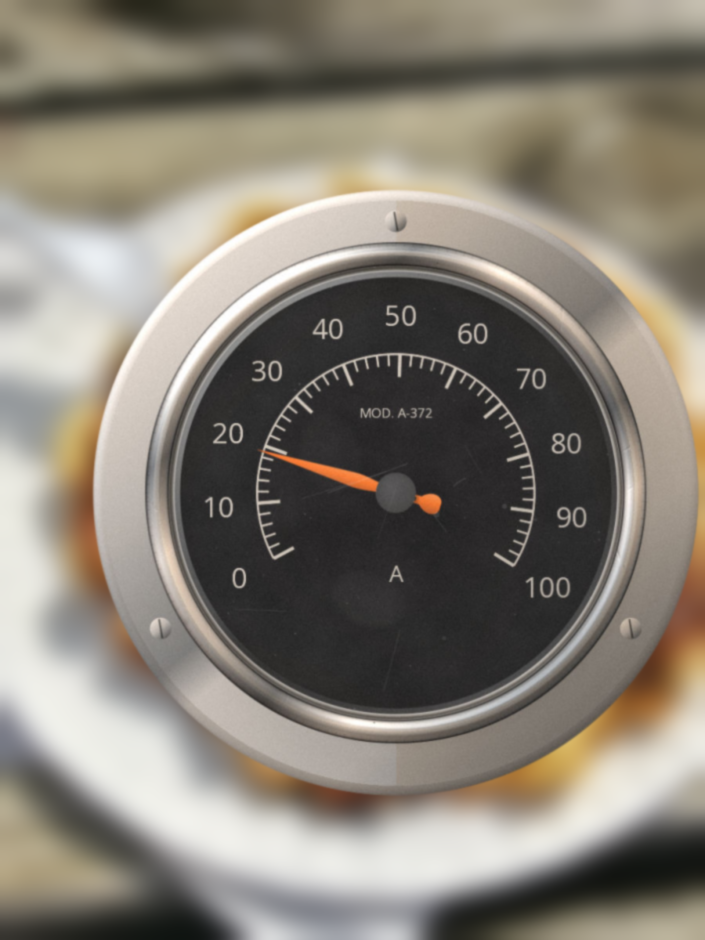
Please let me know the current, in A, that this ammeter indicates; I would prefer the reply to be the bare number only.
19
